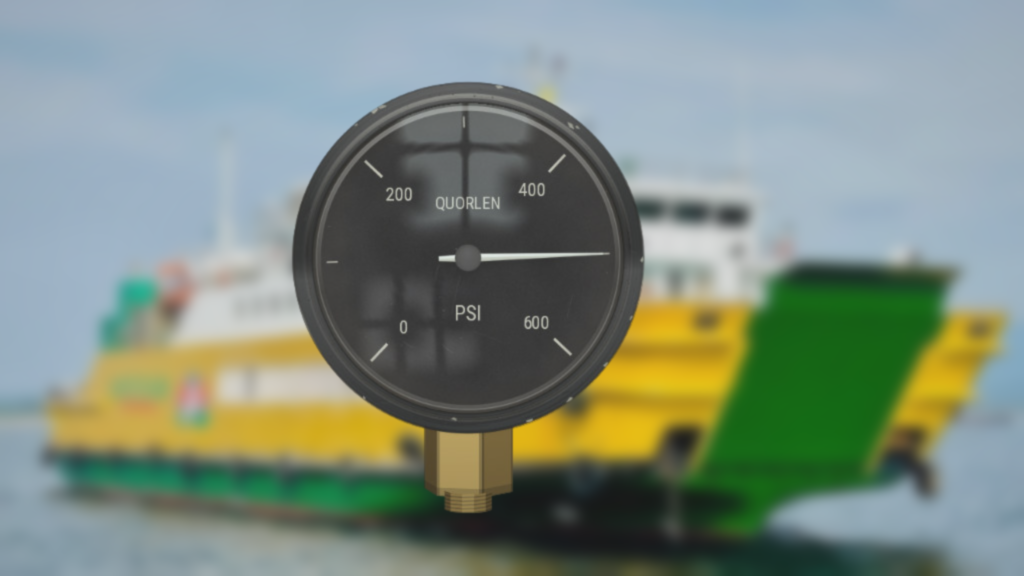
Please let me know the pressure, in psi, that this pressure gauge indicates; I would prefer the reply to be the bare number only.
500
